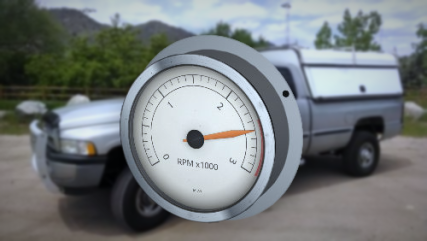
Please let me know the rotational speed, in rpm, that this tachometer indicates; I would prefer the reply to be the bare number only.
2500
